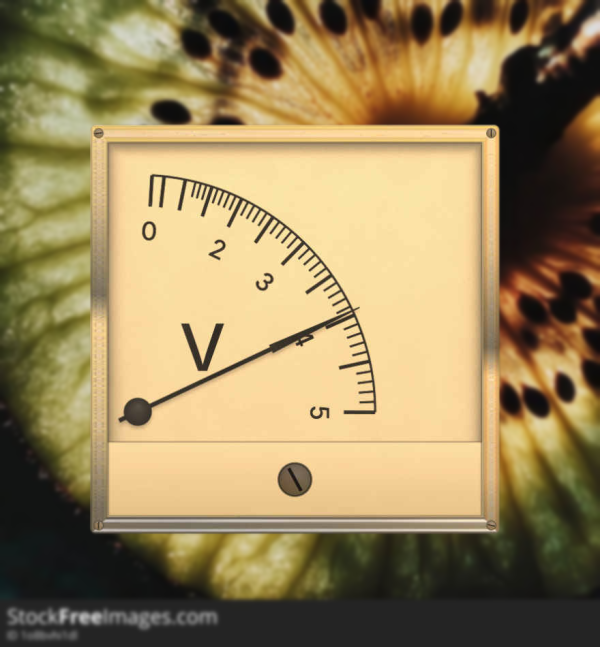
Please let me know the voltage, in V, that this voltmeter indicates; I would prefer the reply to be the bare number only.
3.95
